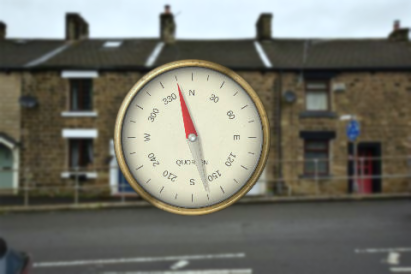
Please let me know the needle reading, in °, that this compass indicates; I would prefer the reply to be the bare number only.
345
